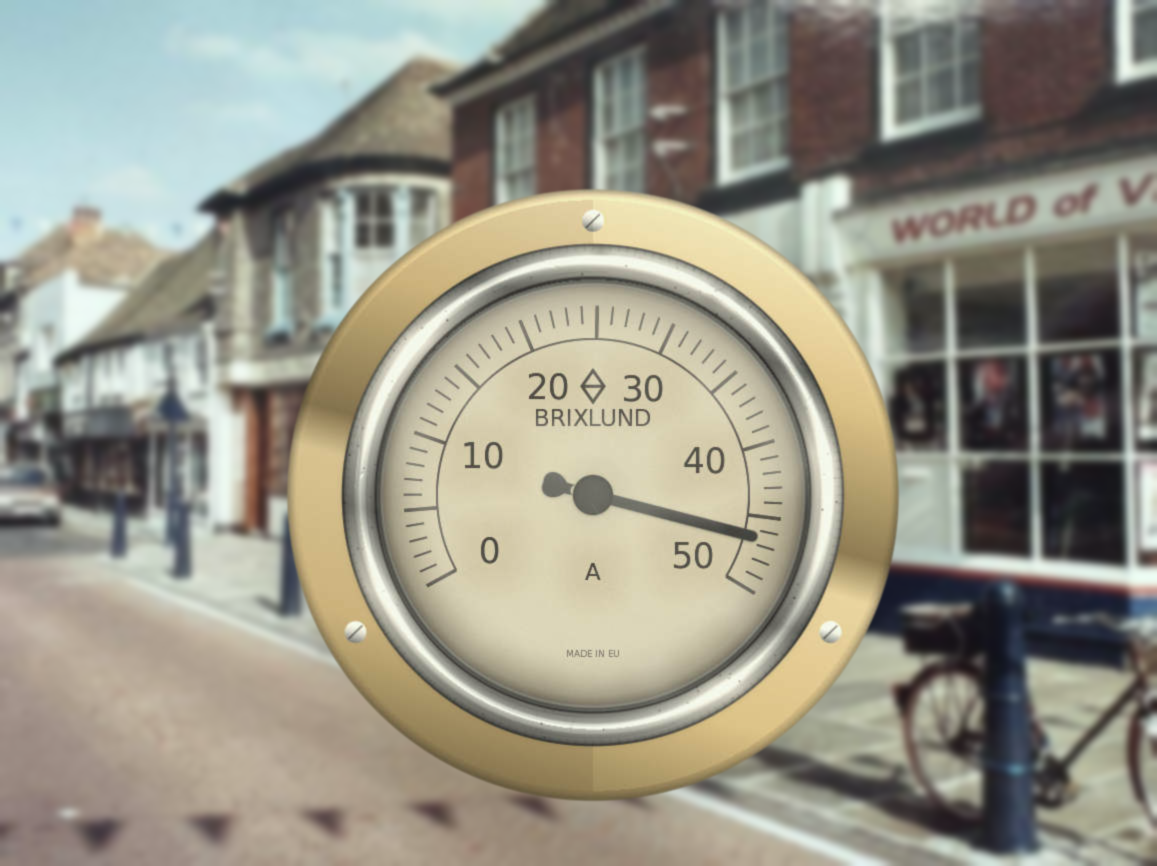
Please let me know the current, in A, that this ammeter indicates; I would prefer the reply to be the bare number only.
46.5
